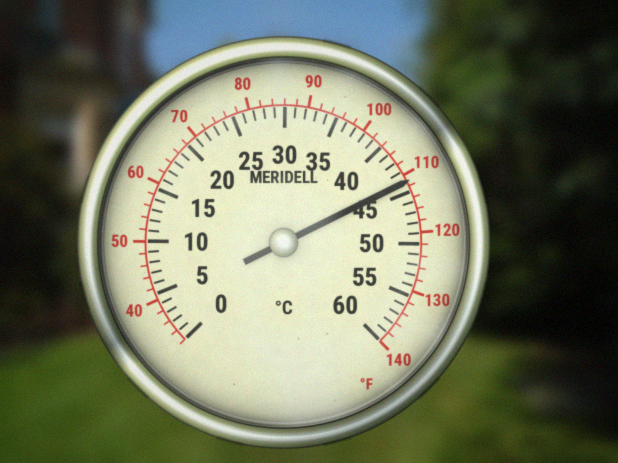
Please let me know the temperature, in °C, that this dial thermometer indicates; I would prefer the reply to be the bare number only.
44
